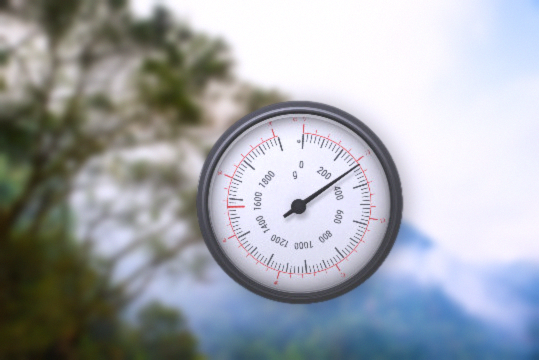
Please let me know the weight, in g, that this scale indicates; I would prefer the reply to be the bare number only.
300
